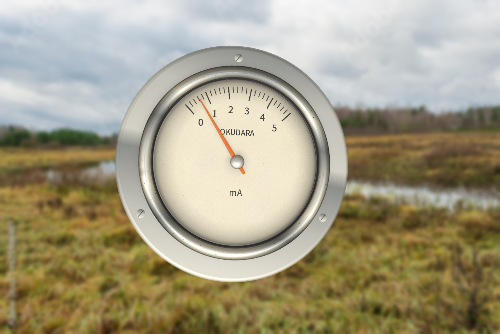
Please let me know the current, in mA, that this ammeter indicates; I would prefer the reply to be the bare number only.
0.6
